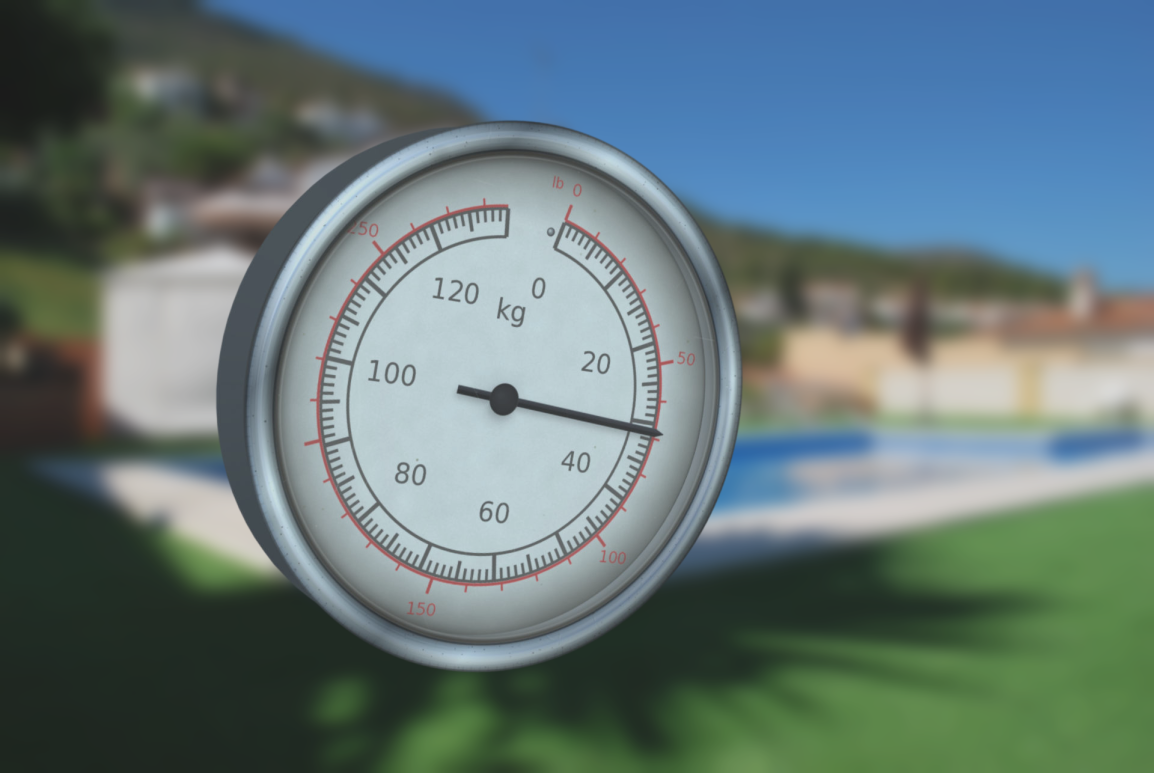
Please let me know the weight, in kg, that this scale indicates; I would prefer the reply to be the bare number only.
31
